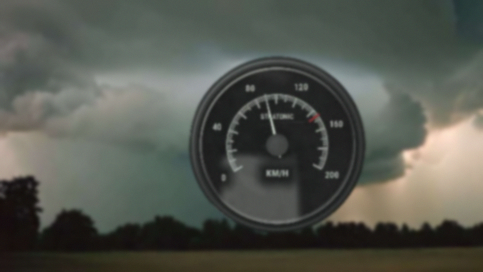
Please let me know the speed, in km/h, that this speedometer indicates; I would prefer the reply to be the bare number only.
90
